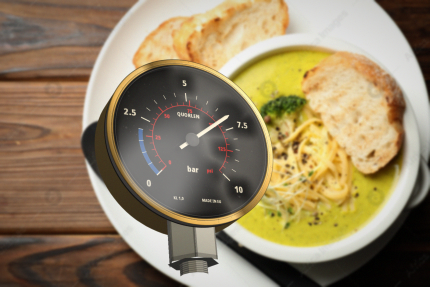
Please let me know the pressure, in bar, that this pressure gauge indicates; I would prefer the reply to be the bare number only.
7
